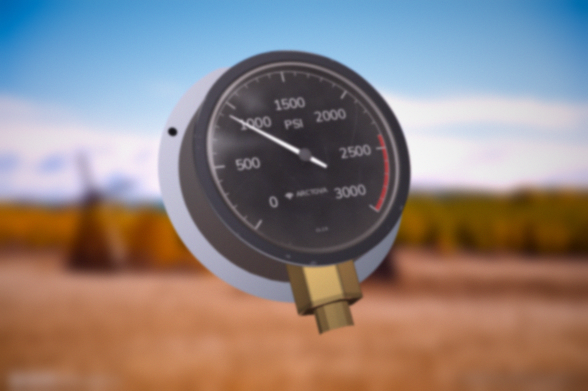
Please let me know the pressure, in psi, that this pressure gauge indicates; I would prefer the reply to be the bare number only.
900
